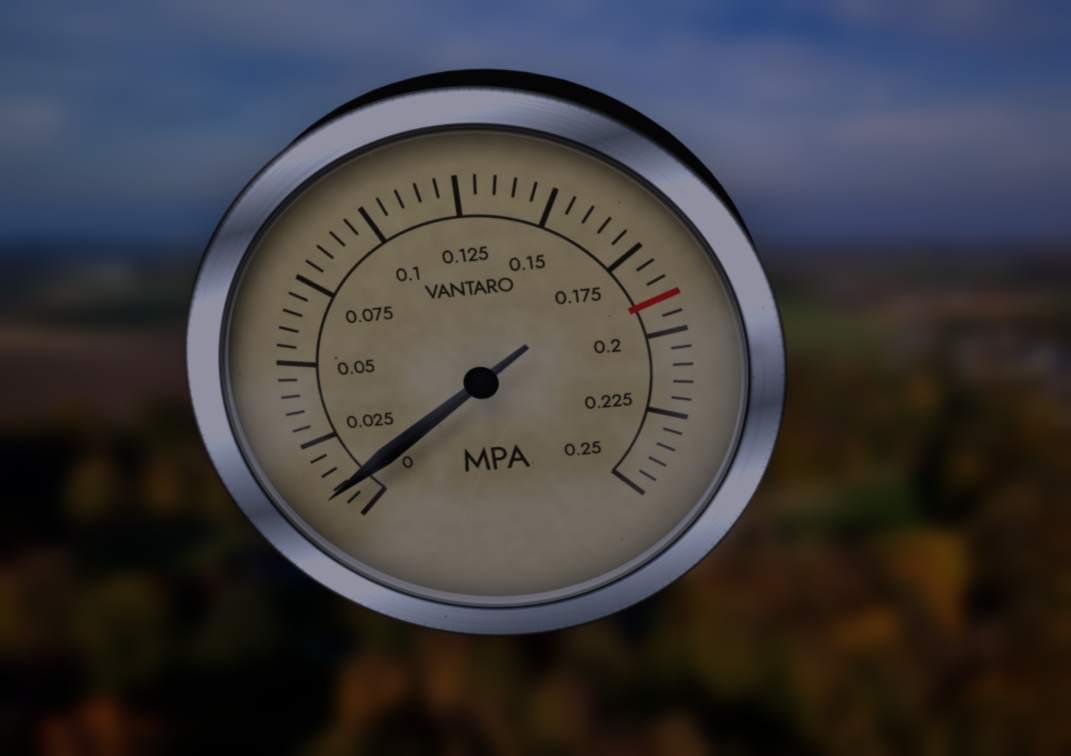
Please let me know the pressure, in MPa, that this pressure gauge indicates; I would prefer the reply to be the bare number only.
0.01
